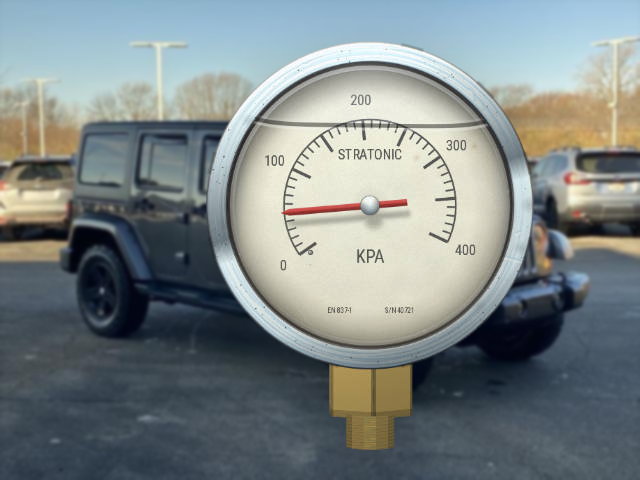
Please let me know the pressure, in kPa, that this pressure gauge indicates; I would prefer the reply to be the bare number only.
50
